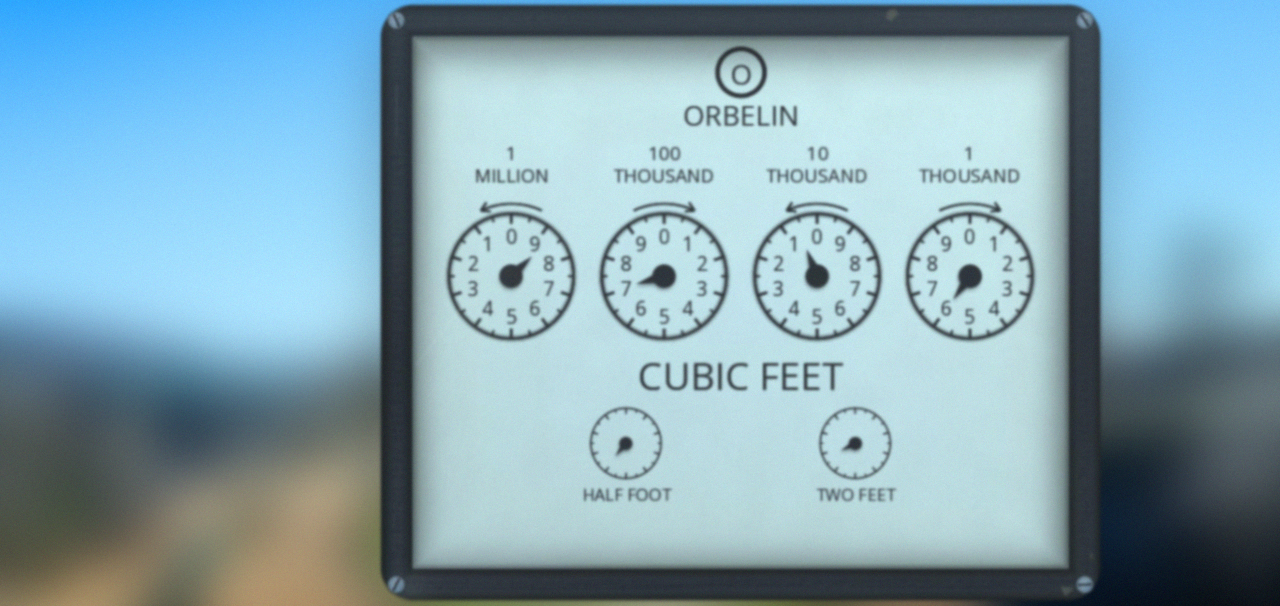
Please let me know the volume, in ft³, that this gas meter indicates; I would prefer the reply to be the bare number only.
870600
